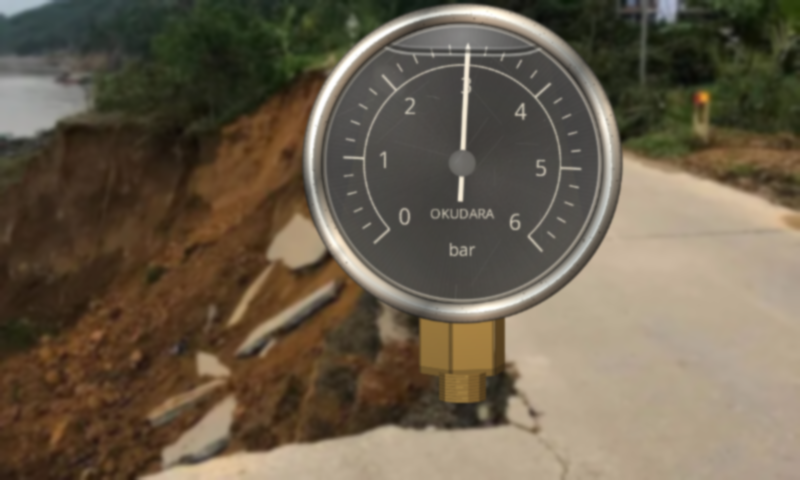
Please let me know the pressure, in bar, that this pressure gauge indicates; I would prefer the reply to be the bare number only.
3
